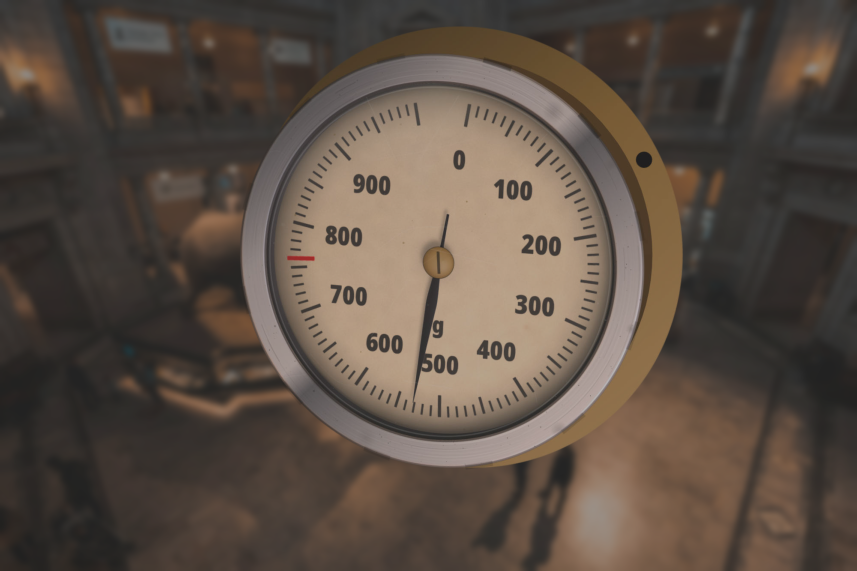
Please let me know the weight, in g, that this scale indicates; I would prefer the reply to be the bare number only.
530
